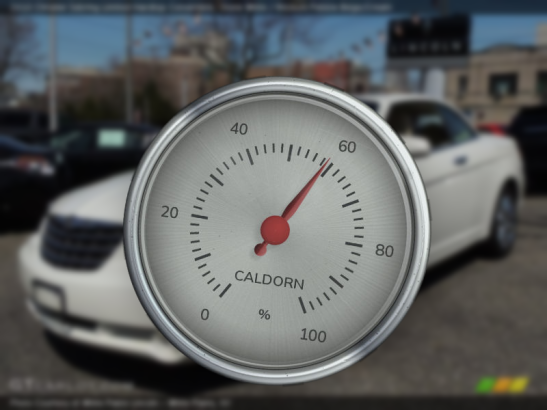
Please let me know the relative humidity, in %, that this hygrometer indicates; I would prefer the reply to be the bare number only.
59
